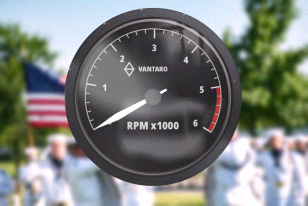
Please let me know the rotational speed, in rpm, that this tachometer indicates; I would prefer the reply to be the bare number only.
0
